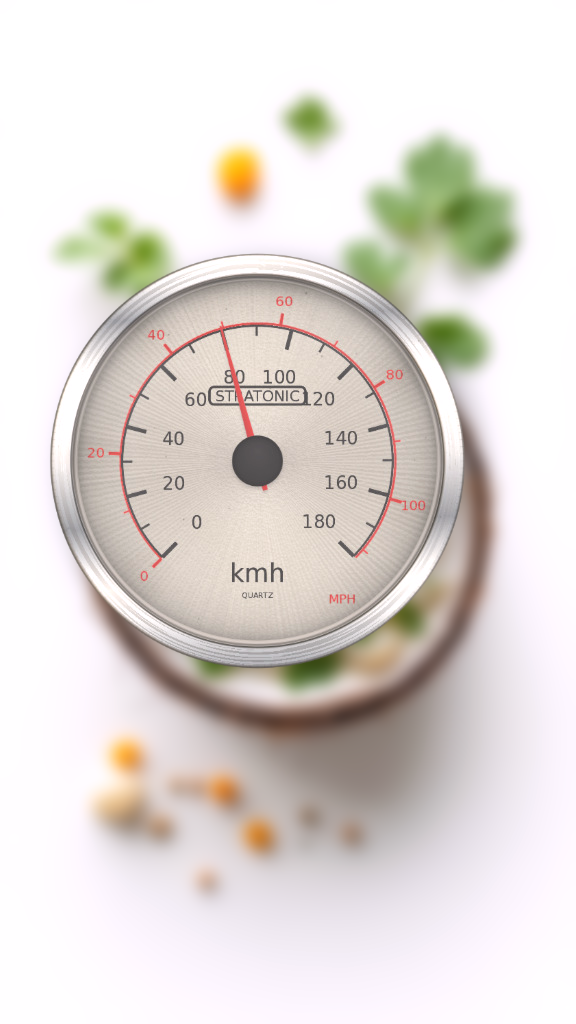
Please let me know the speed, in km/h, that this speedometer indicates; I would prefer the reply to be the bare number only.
80
